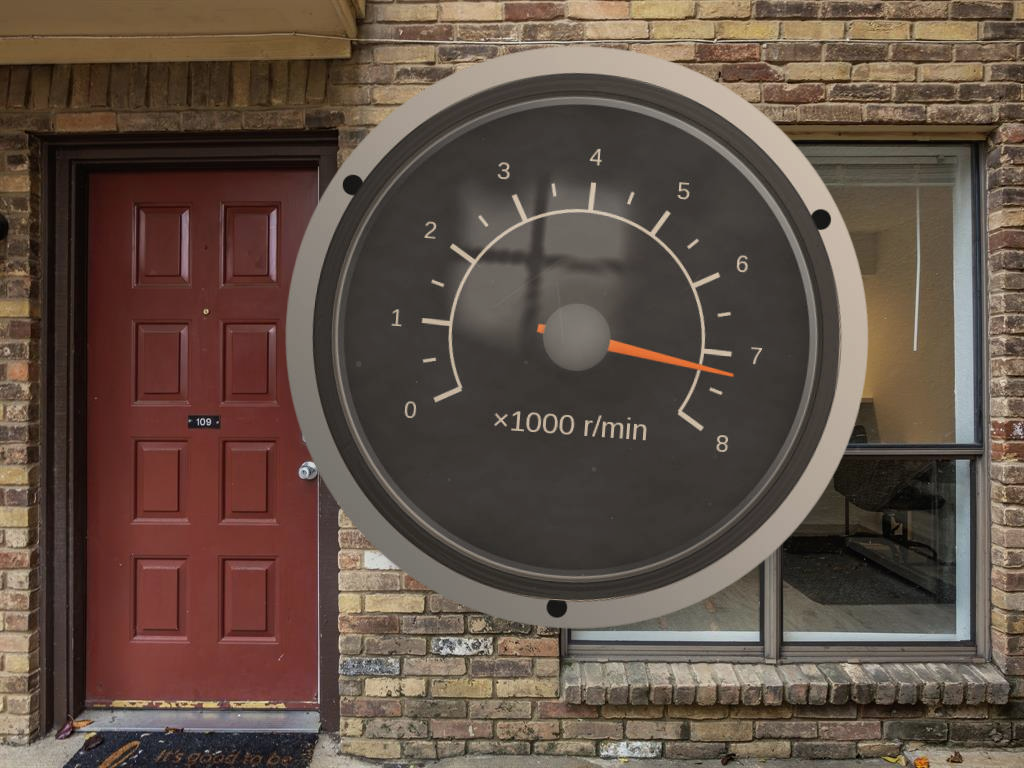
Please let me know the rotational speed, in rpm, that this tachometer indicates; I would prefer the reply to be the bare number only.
7250
